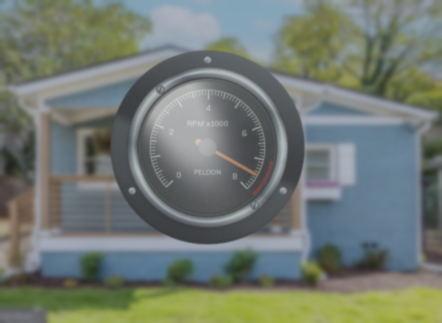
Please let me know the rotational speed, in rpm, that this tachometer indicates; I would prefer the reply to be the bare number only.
7500
